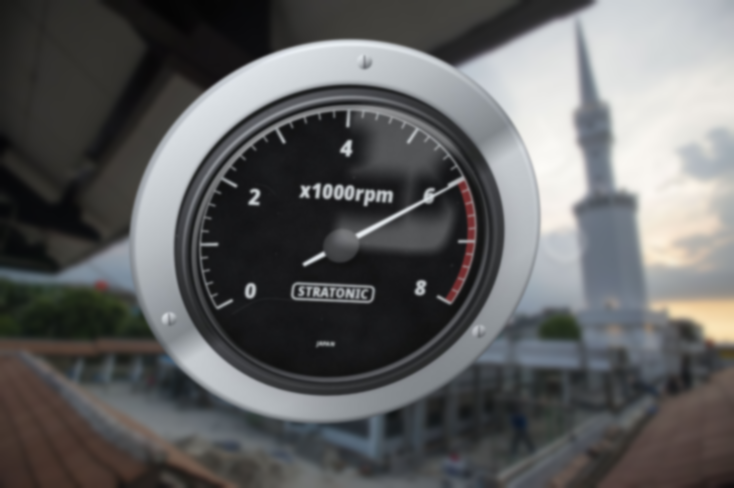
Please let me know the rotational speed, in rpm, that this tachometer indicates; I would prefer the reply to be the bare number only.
6000
